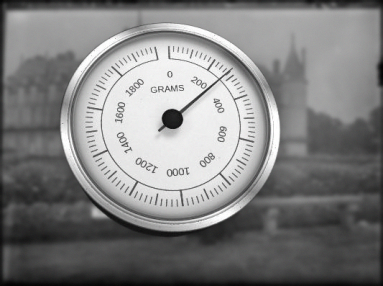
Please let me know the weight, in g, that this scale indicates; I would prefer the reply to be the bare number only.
280
